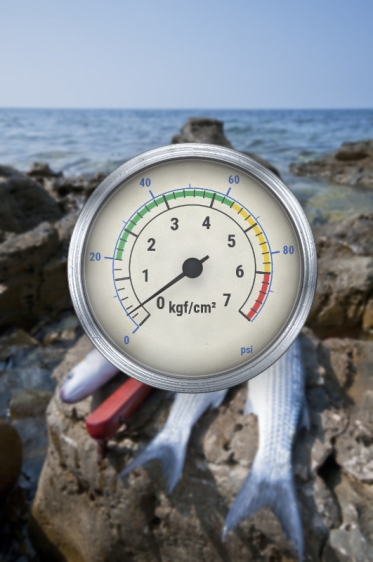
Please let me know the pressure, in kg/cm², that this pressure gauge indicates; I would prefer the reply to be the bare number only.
0.3
